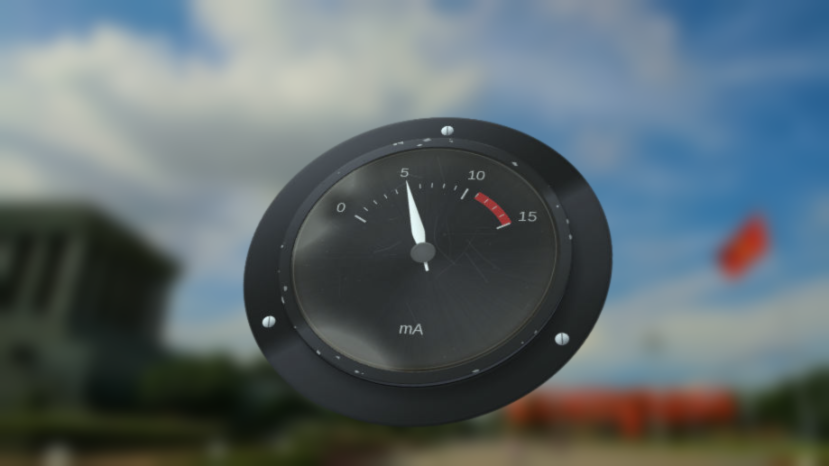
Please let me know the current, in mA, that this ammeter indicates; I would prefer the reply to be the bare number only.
5
